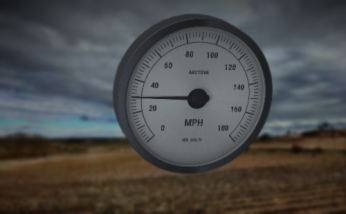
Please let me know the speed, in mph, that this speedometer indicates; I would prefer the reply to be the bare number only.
30
